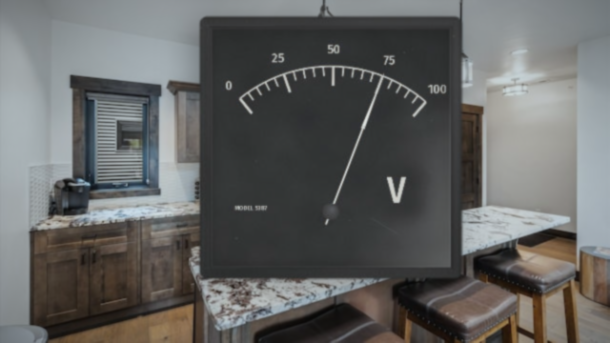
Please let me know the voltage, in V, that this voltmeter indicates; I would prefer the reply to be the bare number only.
75
